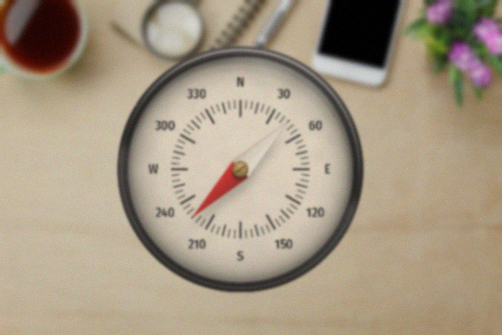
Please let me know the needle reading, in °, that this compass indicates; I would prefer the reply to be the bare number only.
225
